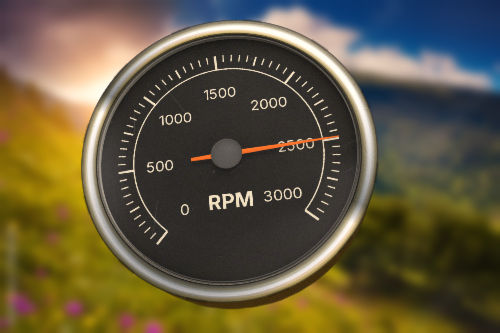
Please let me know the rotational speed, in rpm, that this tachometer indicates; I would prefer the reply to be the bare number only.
2500
